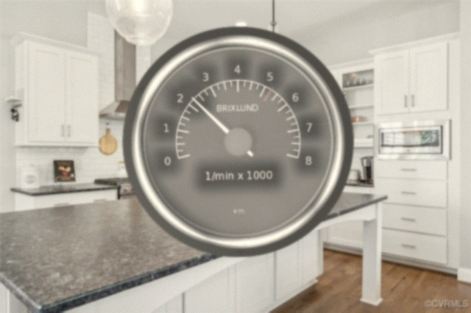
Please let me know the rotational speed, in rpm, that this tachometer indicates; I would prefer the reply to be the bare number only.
2250
